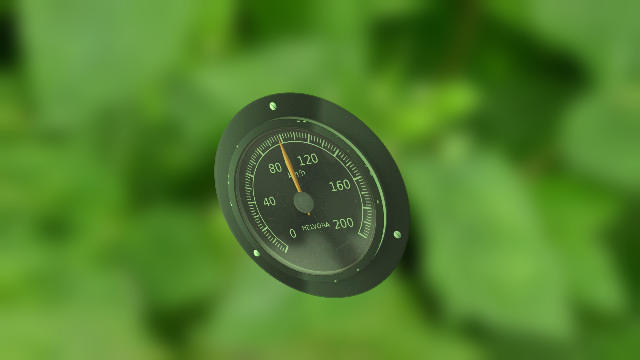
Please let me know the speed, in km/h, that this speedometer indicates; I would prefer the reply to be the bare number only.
100
